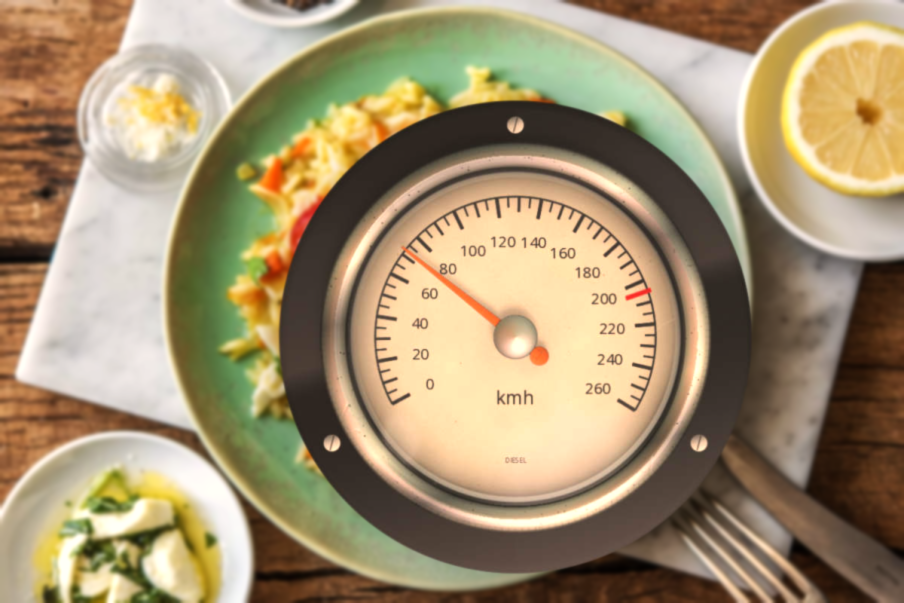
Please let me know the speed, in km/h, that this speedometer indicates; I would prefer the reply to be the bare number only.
72.5
